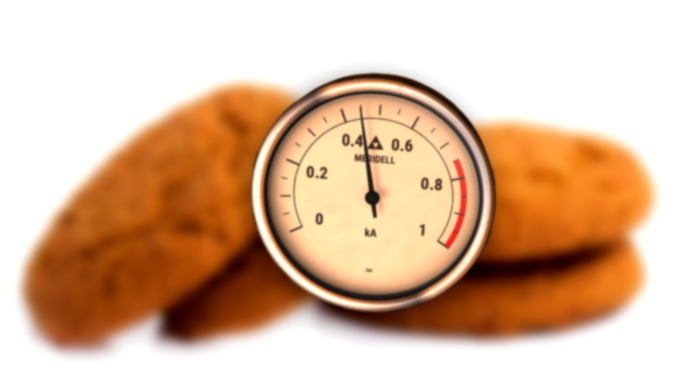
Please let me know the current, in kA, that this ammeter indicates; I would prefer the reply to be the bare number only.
0.45
